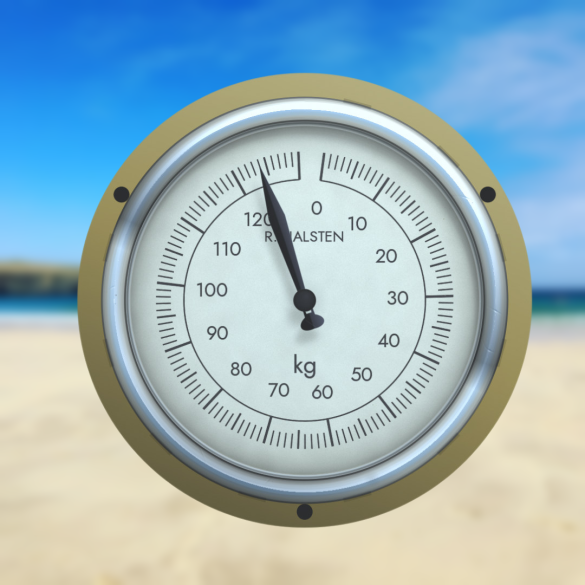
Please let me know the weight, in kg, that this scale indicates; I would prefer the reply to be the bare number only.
124
